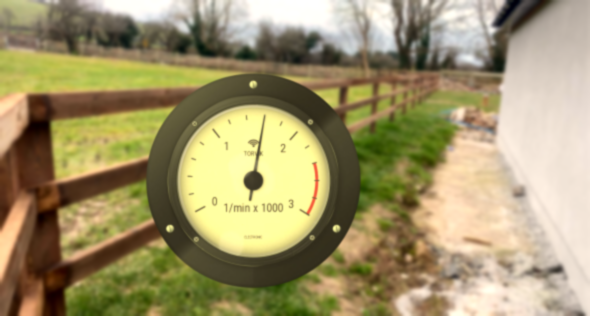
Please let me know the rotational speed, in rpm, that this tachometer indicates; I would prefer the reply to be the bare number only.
1600
